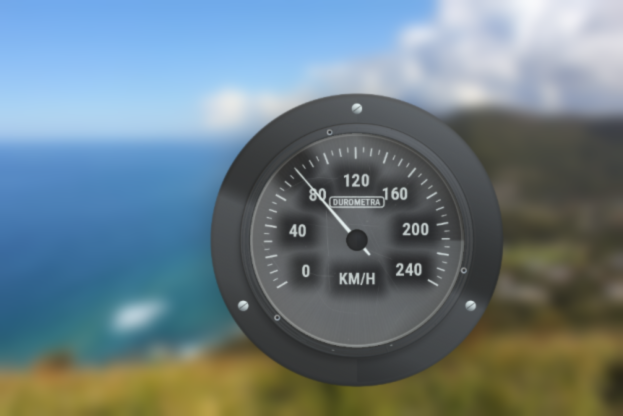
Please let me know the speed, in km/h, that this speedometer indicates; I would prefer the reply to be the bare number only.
80
